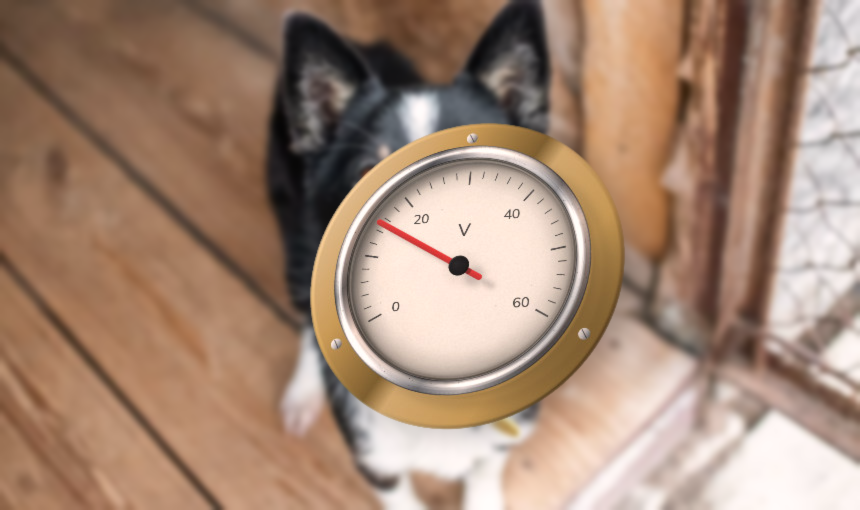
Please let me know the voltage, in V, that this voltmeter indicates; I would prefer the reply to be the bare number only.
15
